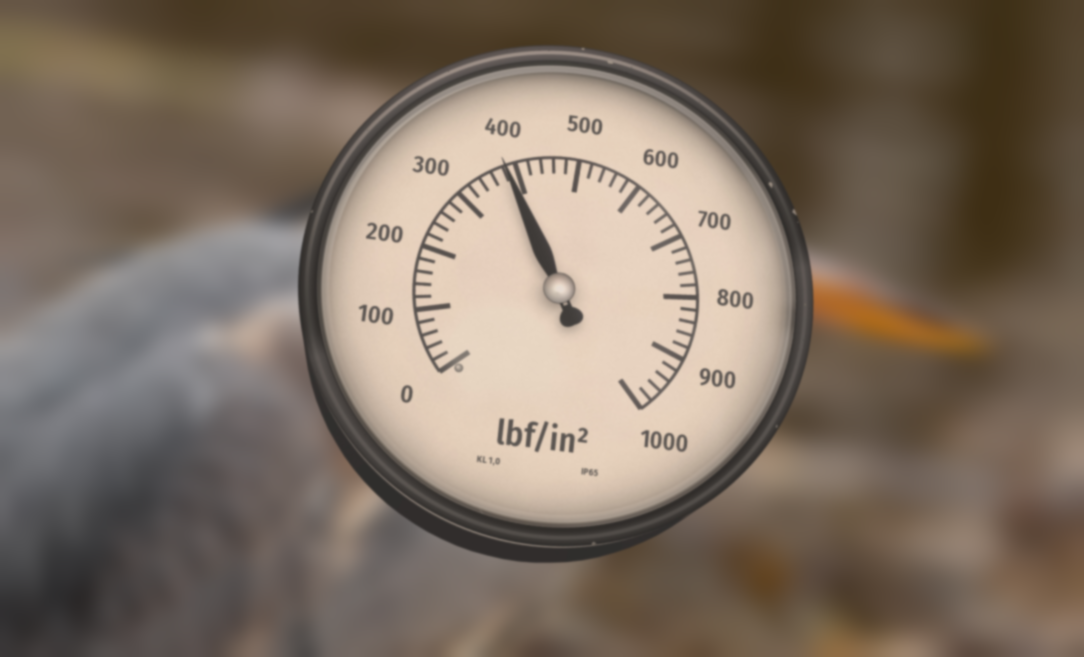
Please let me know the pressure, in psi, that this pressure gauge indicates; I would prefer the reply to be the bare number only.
380
